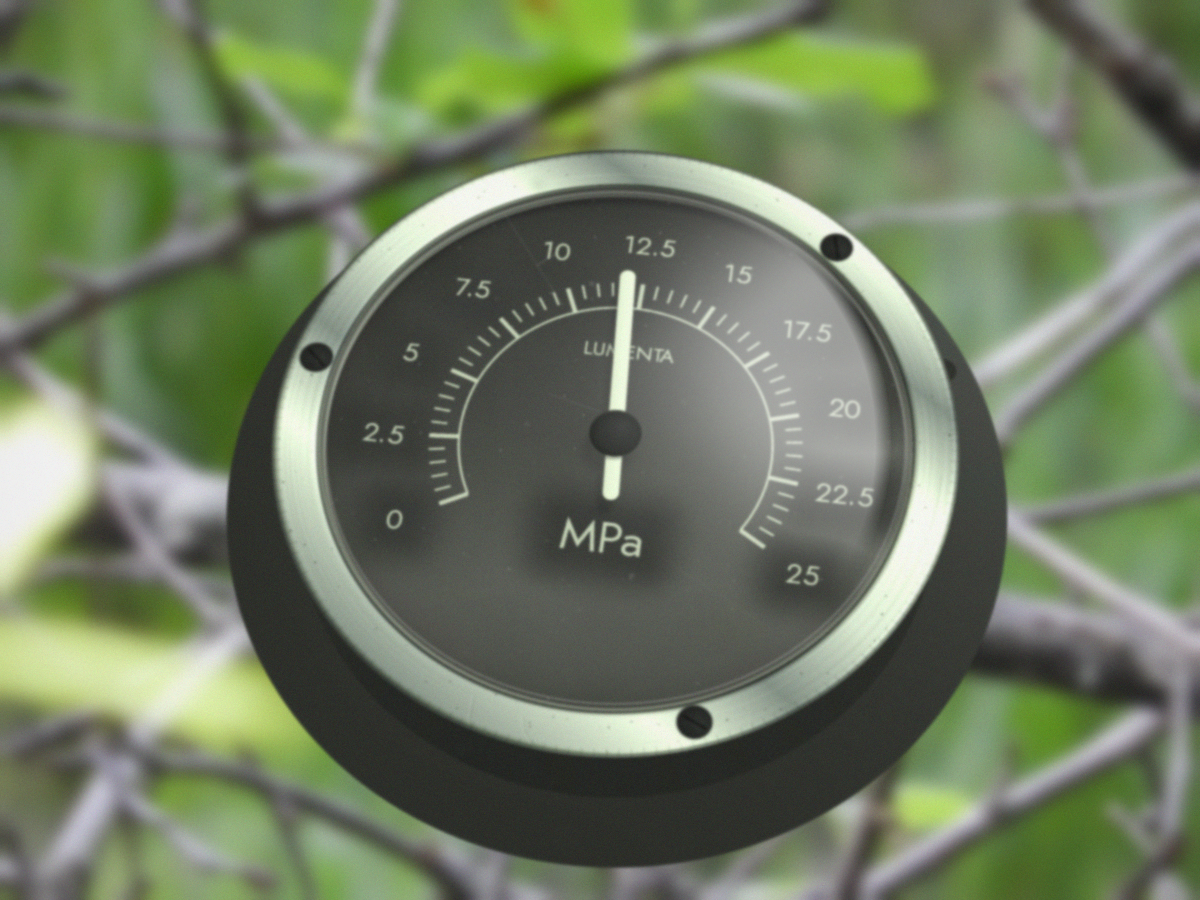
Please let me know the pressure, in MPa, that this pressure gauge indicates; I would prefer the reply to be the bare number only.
12
